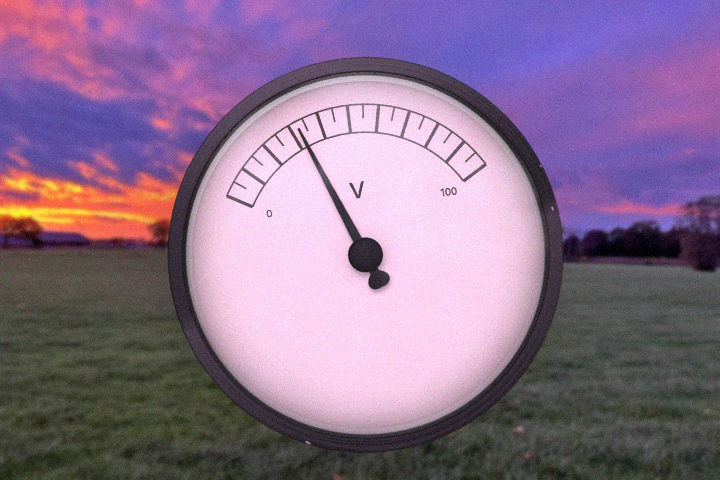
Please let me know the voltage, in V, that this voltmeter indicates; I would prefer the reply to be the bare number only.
32.5
